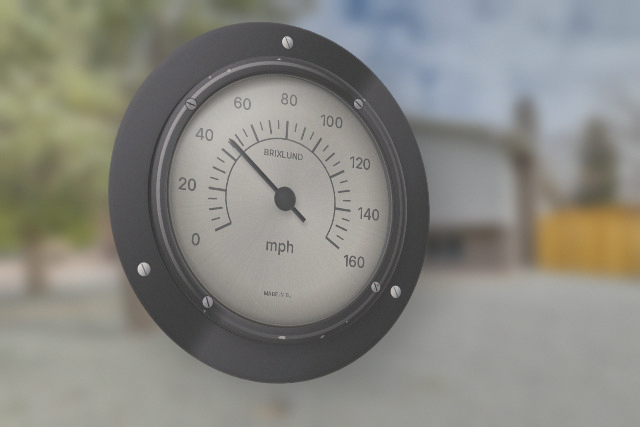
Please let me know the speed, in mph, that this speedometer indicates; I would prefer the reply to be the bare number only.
45
